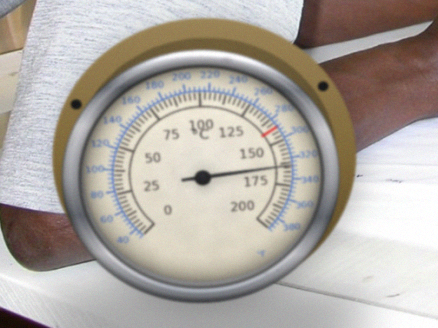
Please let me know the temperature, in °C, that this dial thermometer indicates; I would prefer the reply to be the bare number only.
162.5
